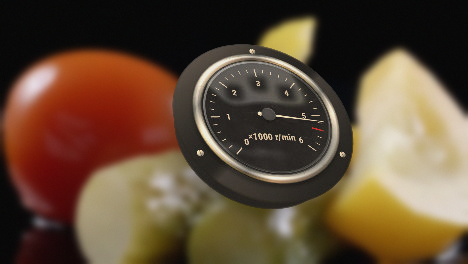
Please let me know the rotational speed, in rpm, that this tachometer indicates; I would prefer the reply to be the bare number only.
5200
